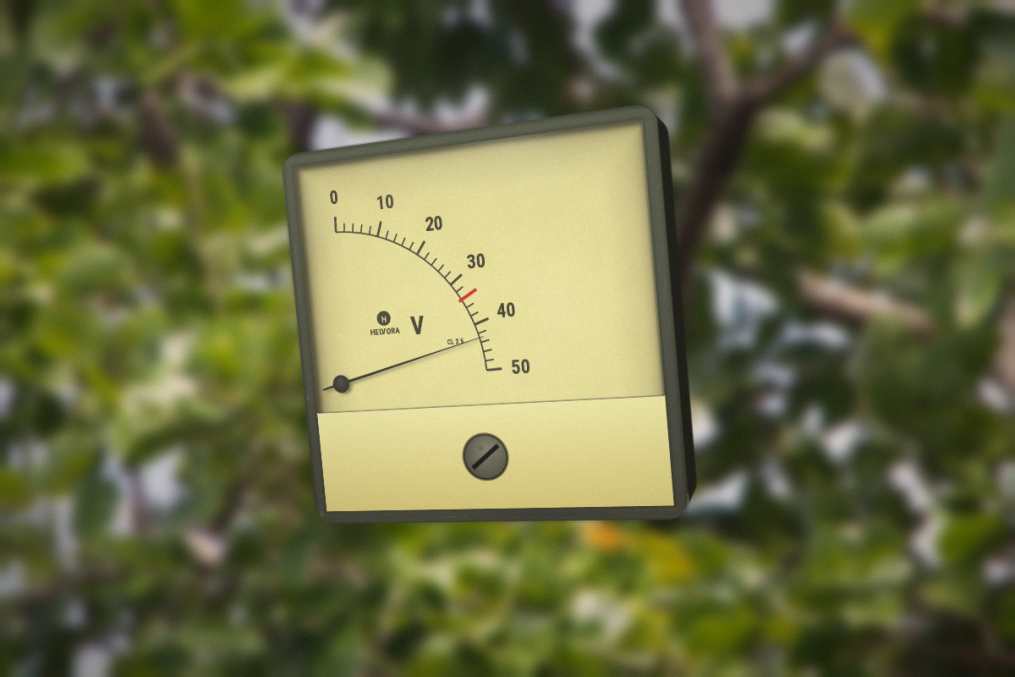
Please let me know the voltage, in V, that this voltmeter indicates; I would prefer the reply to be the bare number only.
43
